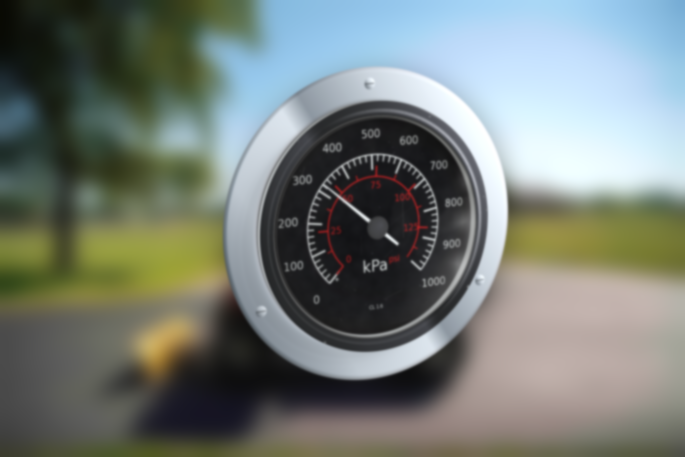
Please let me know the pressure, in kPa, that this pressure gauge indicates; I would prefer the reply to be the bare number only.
320
